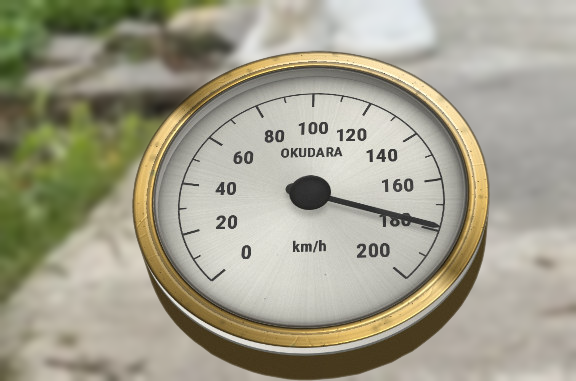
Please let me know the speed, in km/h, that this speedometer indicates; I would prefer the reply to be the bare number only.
180
